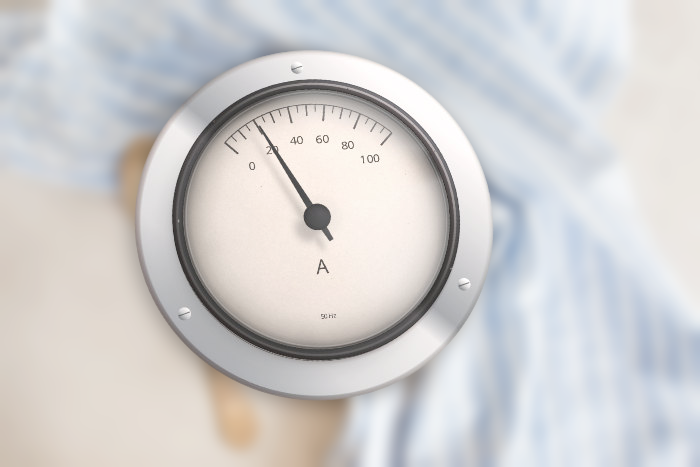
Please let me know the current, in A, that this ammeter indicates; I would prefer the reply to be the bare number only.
20
